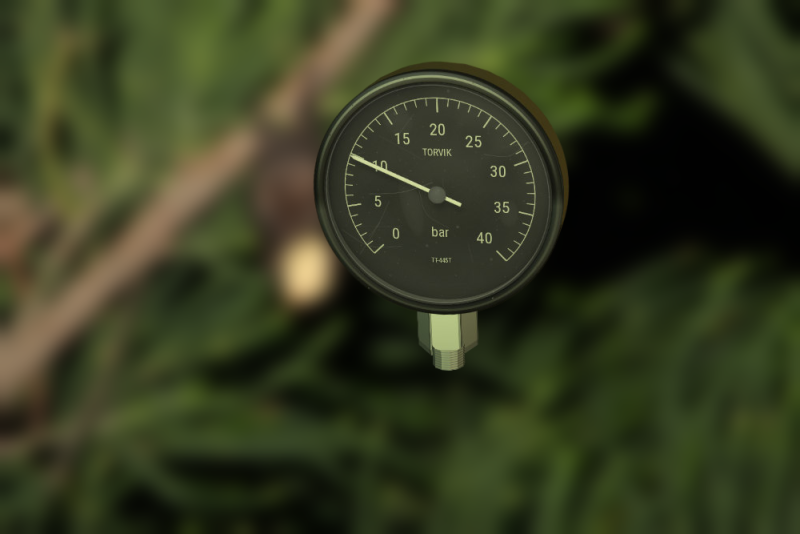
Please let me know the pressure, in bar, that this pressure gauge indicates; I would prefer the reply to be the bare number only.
10
